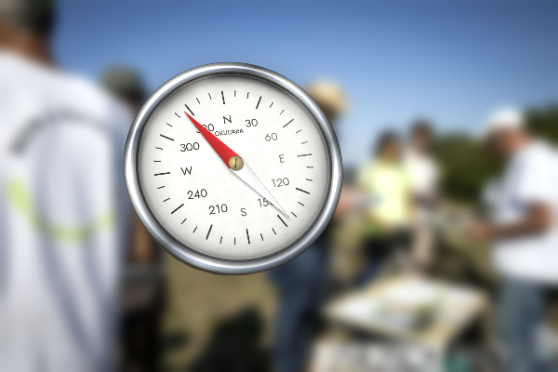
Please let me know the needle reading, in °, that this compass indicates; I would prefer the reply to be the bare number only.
325
